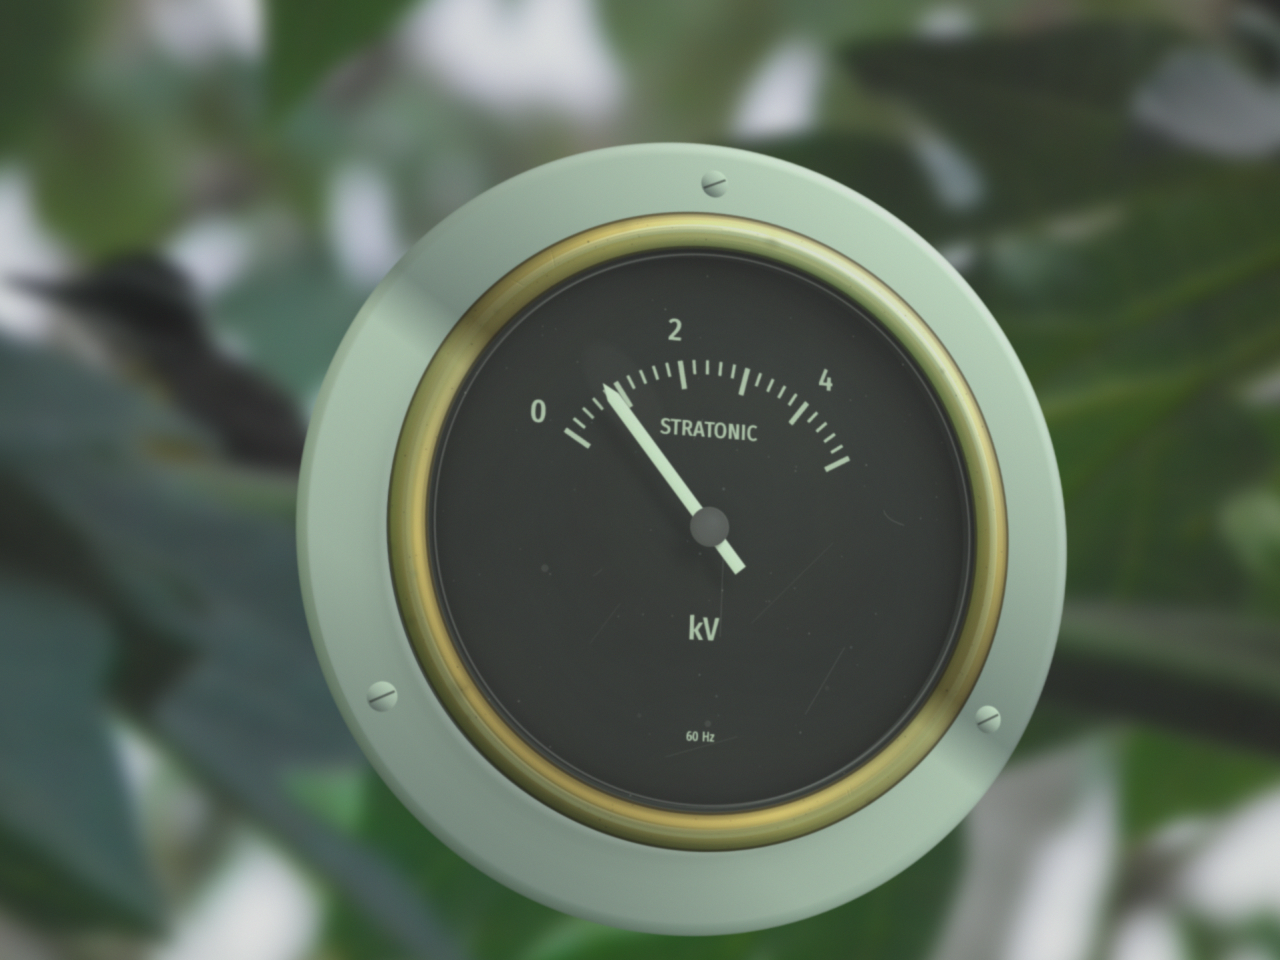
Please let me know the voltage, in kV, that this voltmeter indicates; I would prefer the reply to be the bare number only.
0.8
